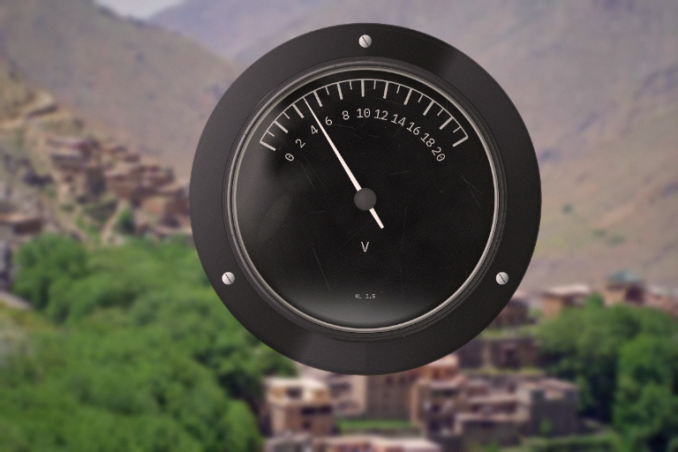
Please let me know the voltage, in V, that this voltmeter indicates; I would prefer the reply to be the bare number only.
5
